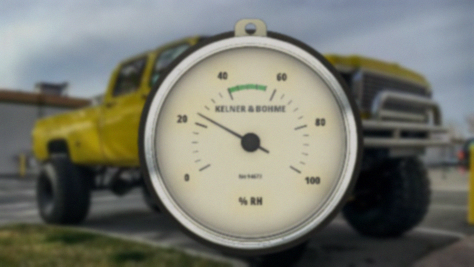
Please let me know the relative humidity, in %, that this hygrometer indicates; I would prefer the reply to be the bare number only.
24
